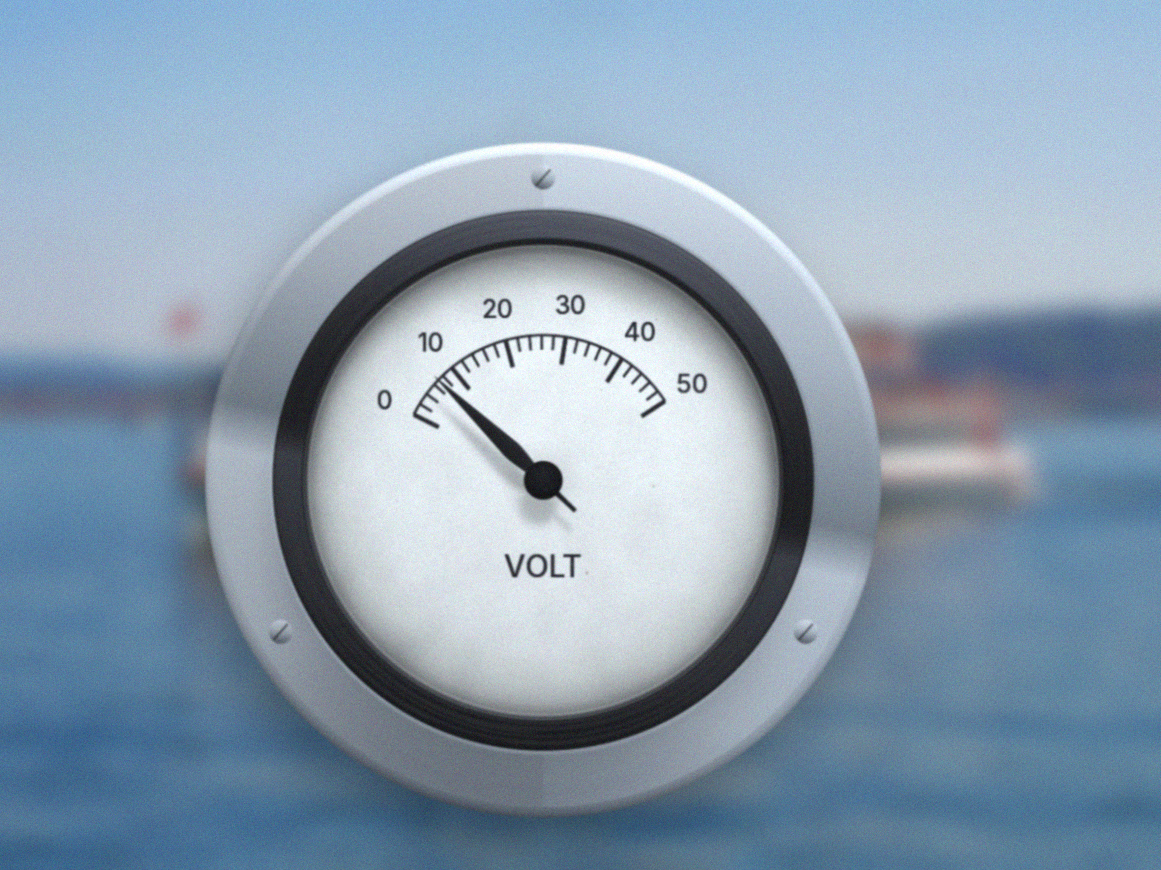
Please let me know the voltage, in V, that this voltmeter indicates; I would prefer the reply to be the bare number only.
7
